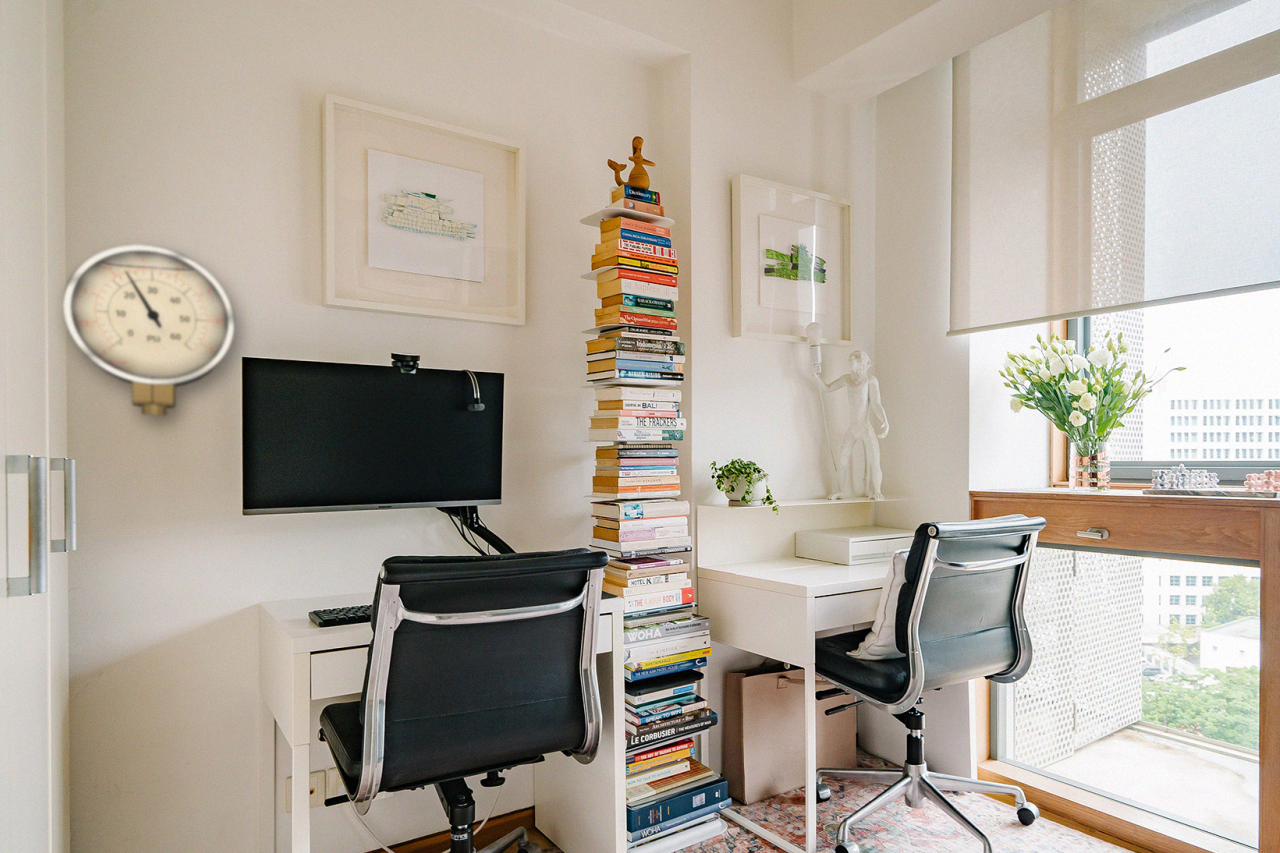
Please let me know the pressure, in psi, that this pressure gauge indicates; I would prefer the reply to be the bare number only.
24
